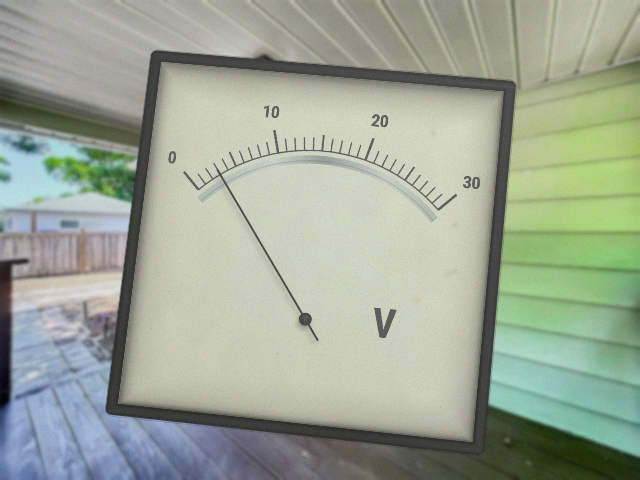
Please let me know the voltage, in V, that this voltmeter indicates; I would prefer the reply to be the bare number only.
3
